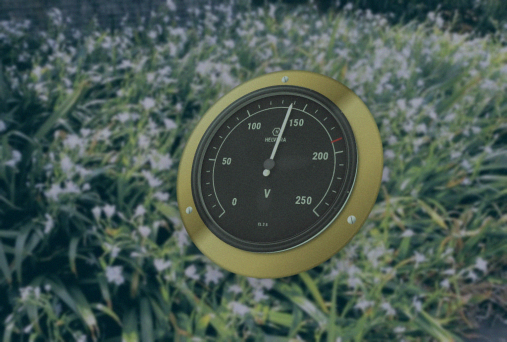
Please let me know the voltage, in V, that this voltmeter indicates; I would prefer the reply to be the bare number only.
140
